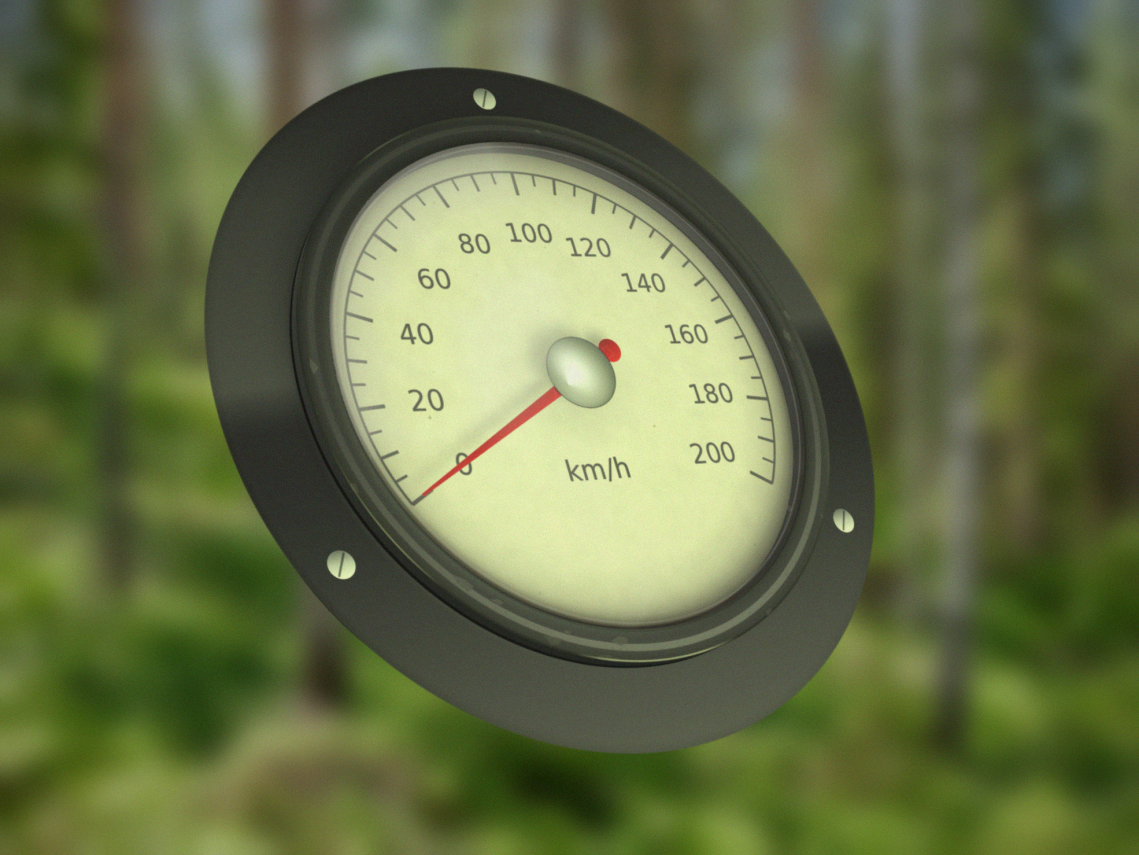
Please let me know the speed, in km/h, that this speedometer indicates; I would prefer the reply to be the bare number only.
0
